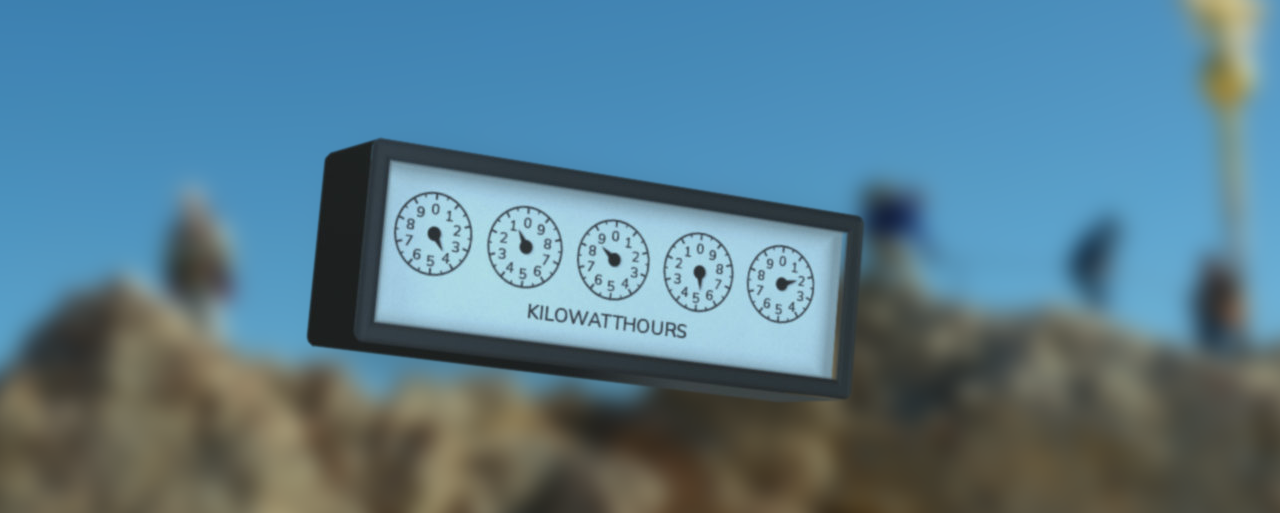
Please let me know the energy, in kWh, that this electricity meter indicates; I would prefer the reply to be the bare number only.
40852
